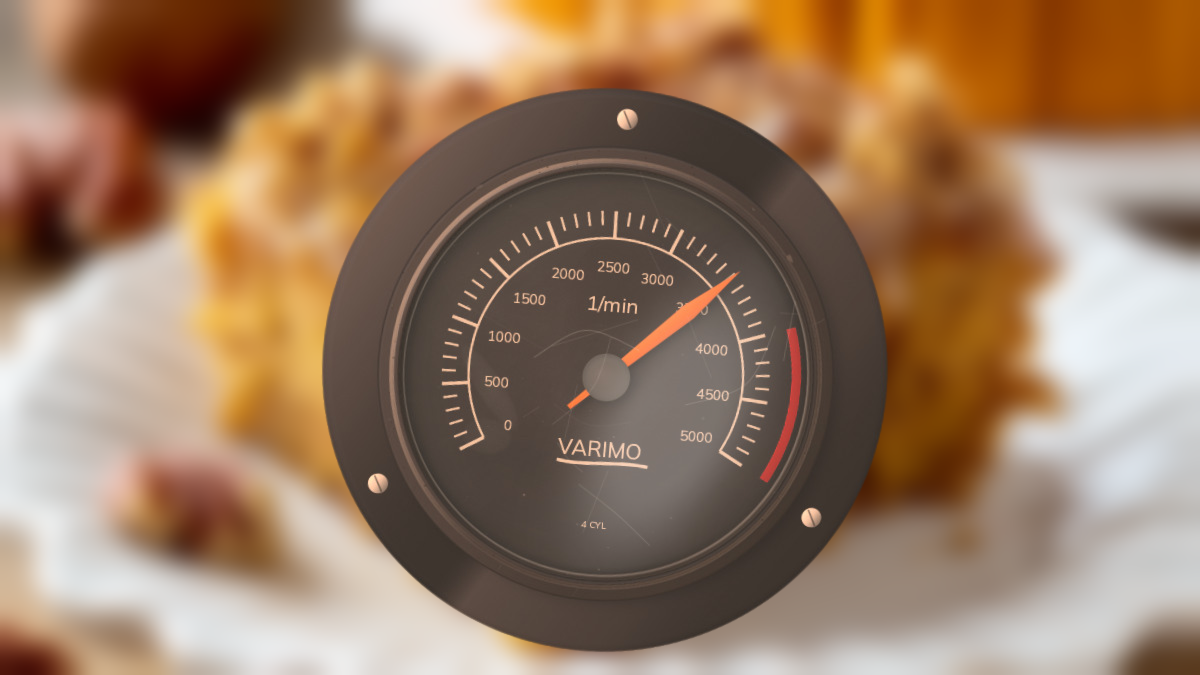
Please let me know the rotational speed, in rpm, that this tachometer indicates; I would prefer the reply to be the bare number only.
3500
